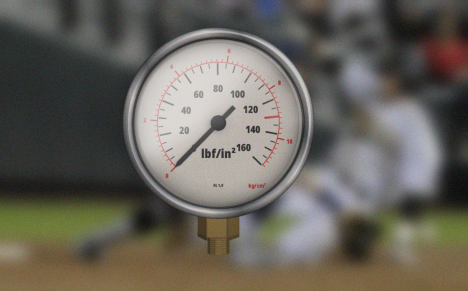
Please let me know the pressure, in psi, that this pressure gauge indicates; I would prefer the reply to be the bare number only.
0
